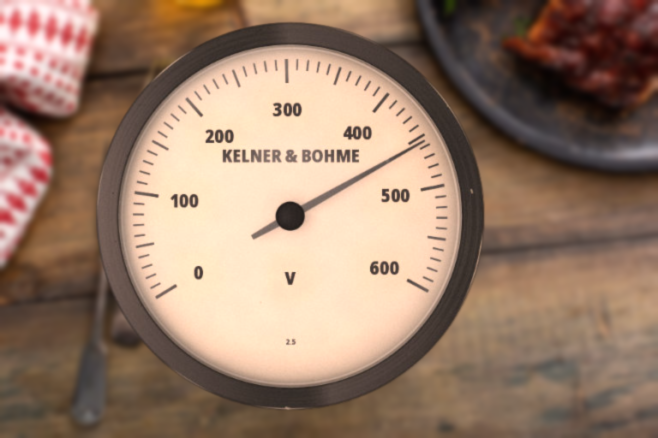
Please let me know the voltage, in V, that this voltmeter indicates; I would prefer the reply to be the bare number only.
455
